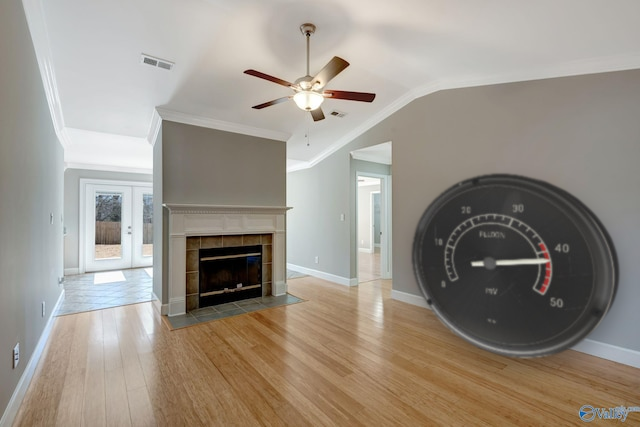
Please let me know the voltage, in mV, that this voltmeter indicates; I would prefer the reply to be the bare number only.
42
